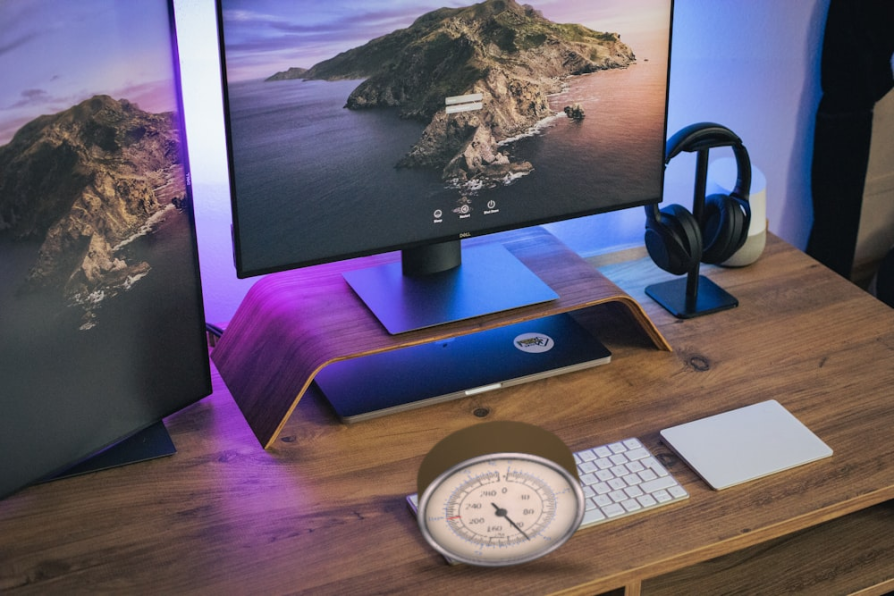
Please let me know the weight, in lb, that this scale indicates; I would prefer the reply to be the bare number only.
120
